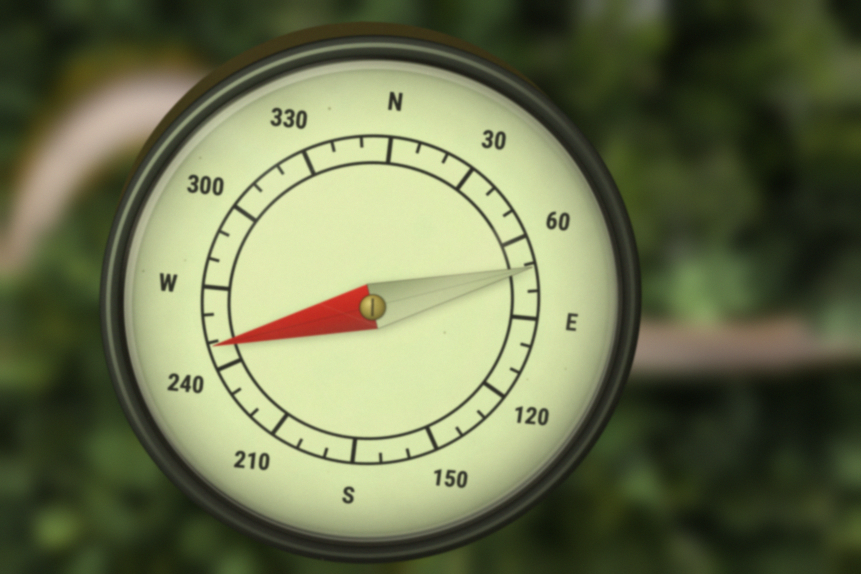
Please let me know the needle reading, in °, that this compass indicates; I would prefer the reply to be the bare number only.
250
